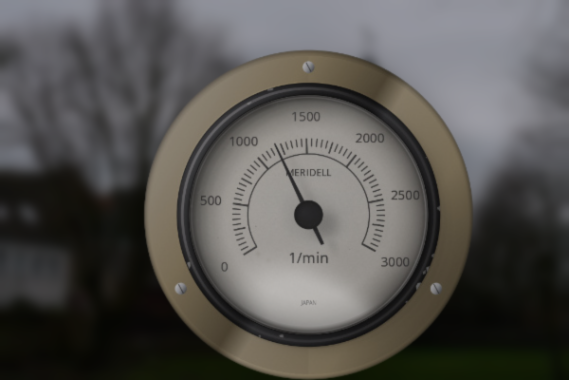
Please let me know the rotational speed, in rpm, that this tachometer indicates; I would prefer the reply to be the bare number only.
1200
